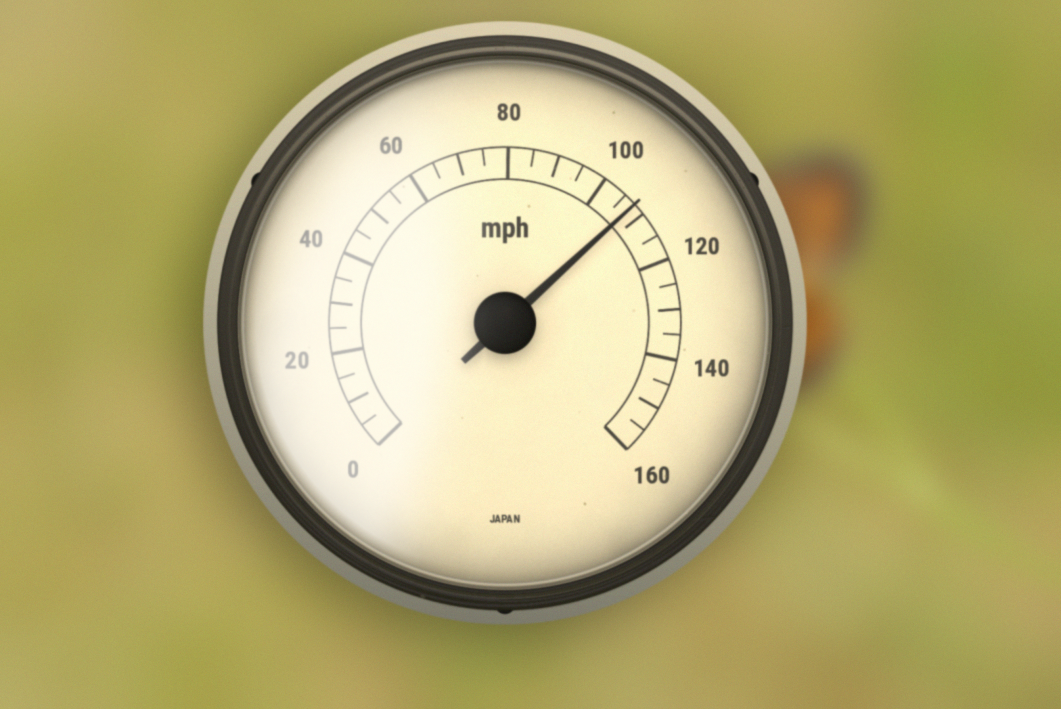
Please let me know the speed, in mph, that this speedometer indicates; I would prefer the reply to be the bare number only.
107.5
